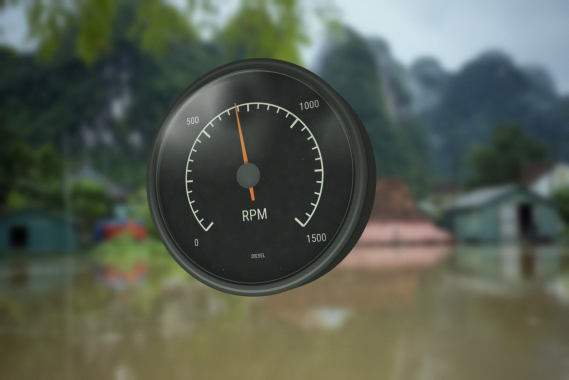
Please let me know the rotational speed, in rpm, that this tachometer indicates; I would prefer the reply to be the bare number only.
700
